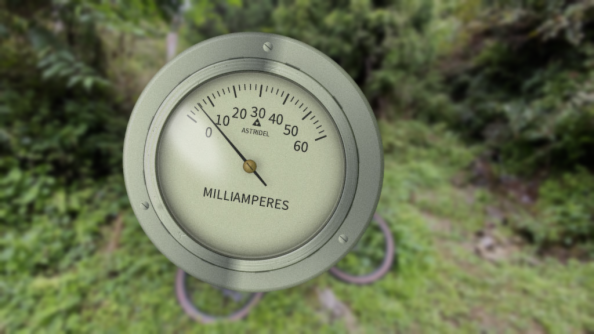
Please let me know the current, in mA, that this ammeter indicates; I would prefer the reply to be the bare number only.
6
